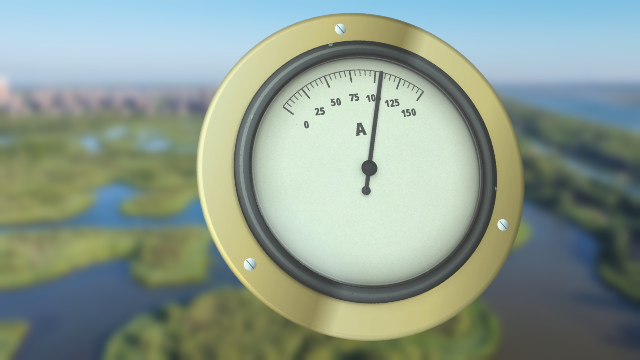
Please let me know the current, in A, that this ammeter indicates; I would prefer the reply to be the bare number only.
105
